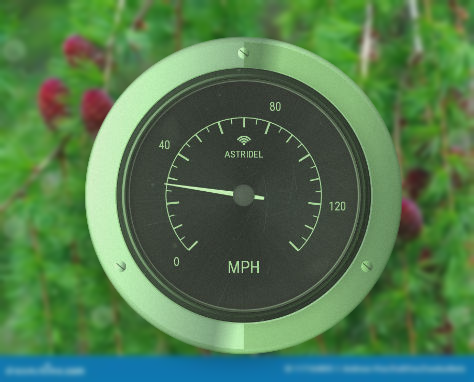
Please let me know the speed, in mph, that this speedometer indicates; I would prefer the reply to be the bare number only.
27.5
